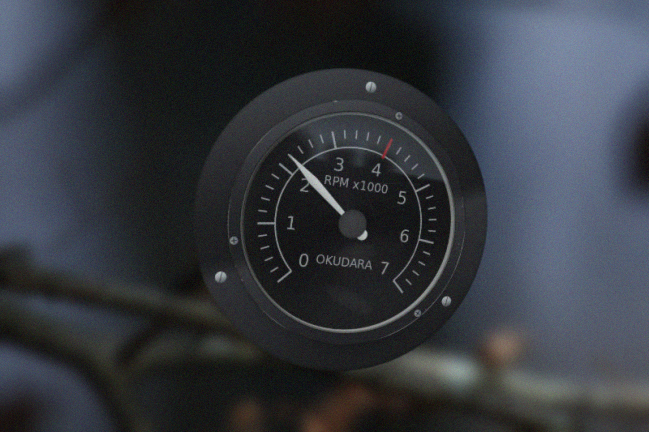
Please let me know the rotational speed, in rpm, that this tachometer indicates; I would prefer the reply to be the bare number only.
2200
